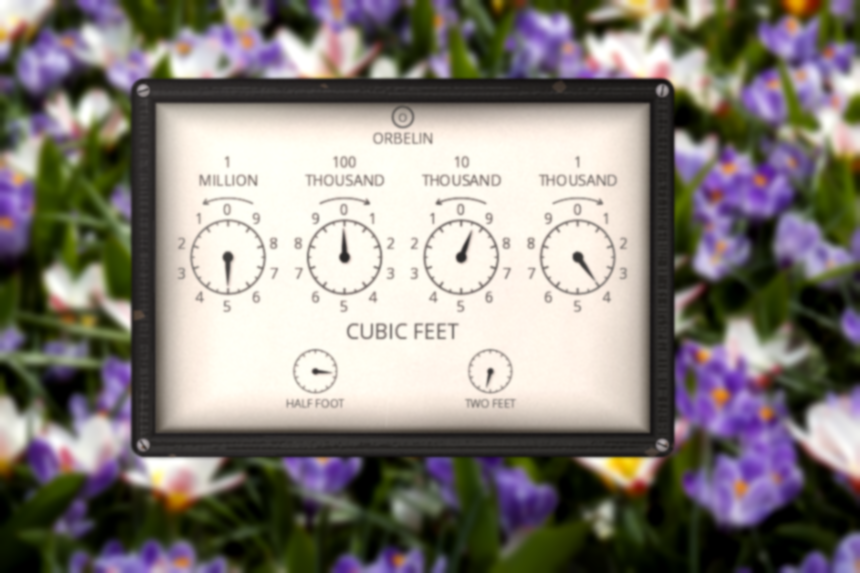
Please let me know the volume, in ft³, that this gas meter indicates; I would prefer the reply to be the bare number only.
499400
